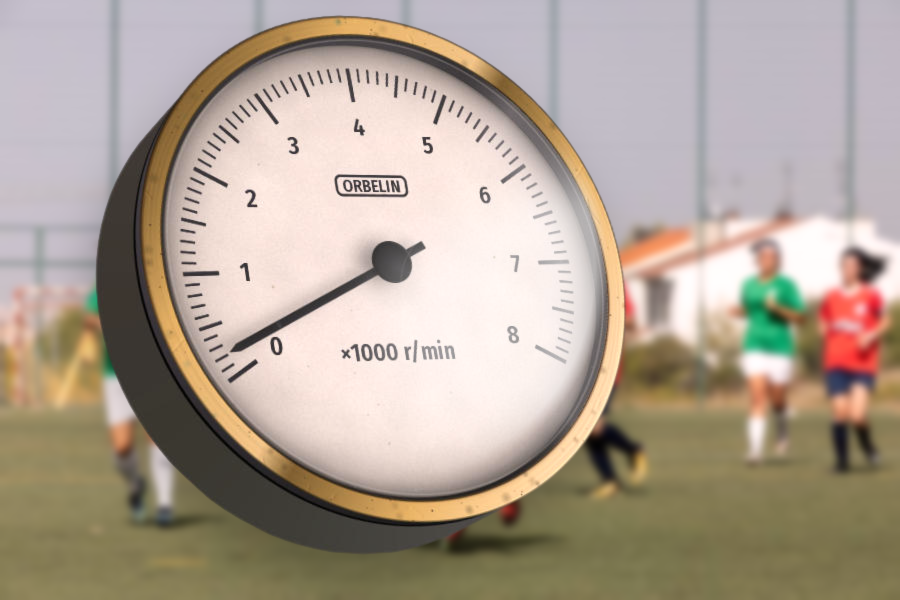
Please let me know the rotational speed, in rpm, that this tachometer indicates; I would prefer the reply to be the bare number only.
200
